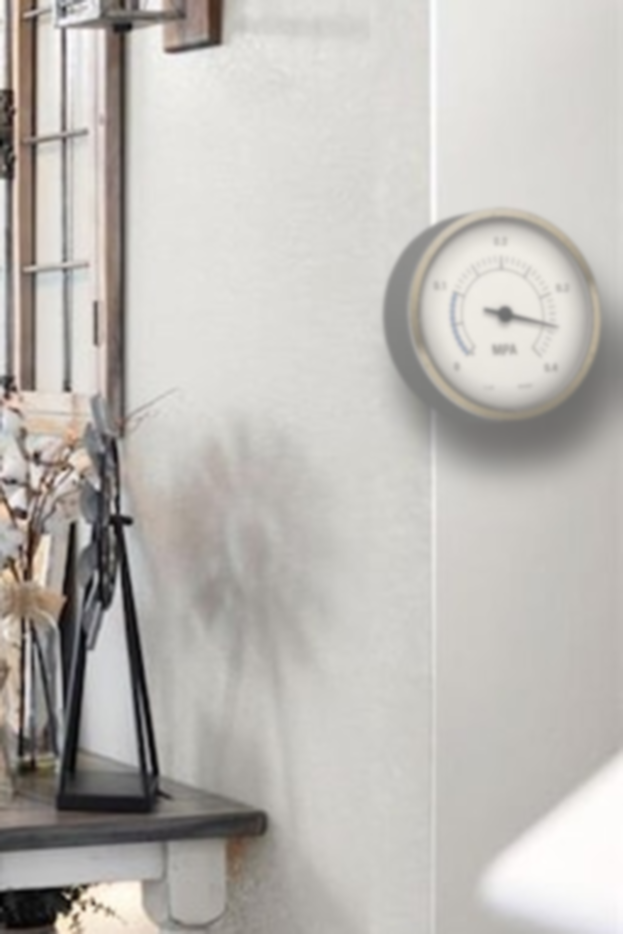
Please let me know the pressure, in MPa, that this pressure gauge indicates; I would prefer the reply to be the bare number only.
0.35
